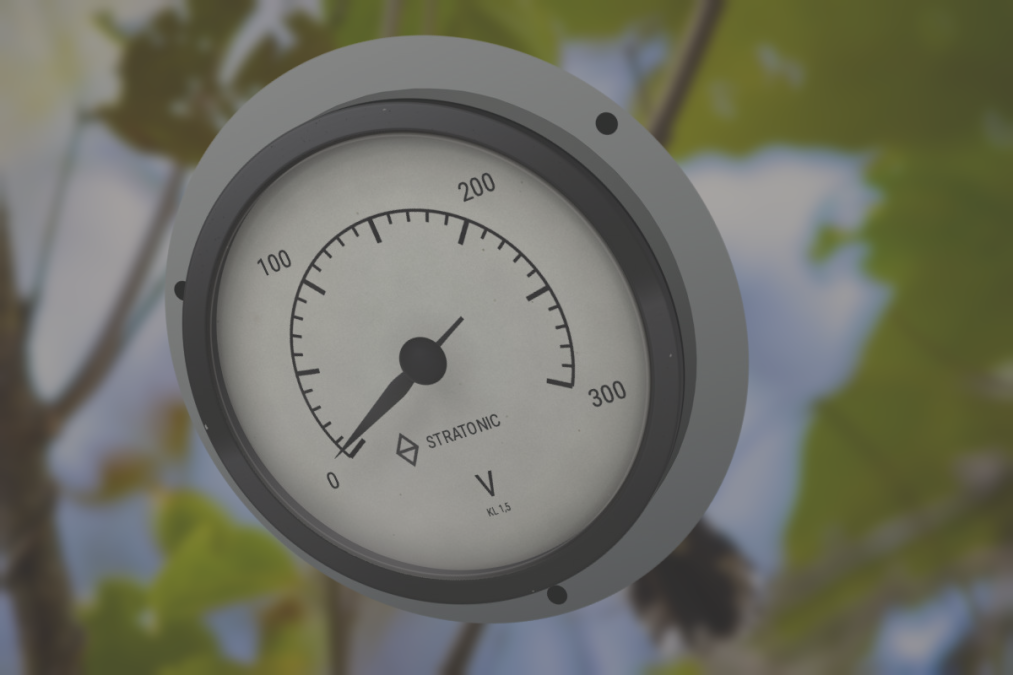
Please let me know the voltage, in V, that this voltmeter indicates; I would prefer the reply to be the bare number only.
5
